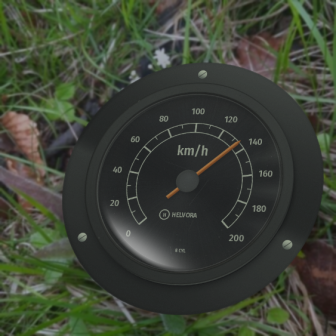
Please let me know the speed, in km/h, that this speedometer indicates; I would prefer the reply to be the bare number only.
135
